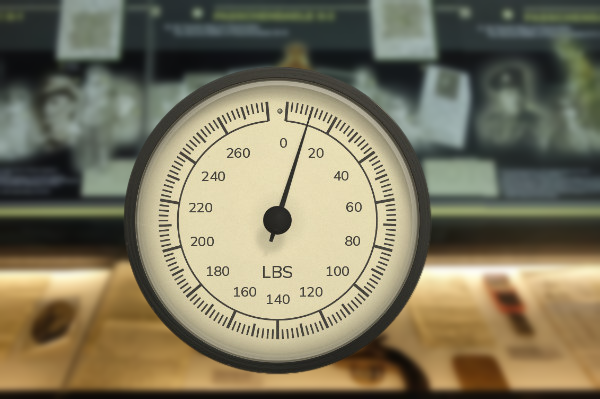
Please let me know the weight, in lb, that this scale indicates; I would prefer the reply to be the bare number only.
10
